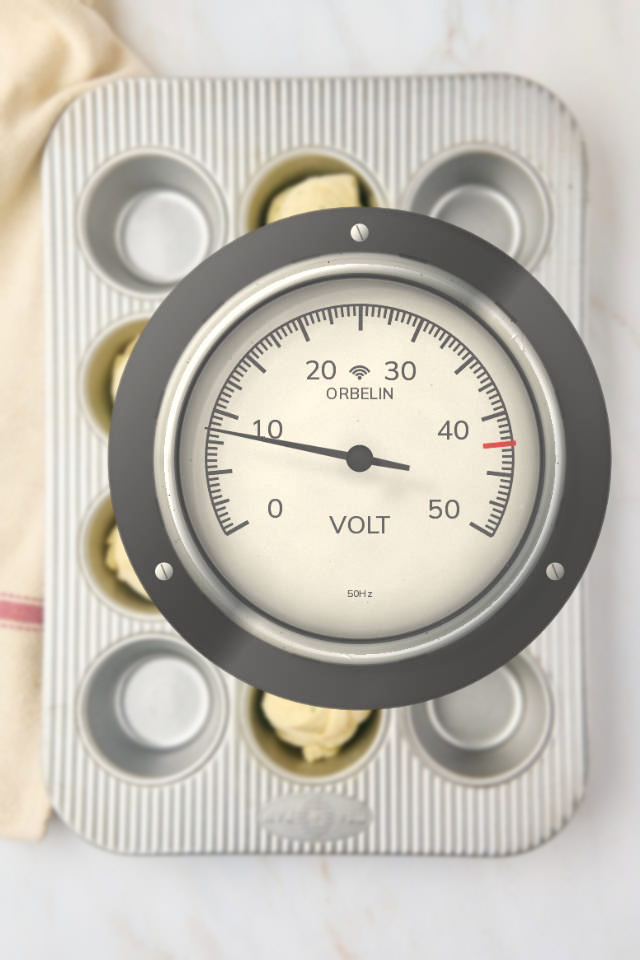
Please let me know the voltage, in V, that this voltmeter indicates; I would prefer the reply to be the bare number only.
8.5
